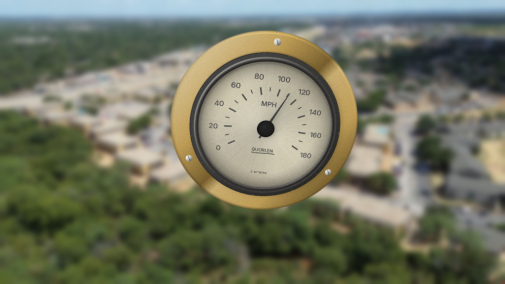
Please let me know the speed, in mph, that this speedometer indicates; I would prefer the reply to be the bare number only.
110
